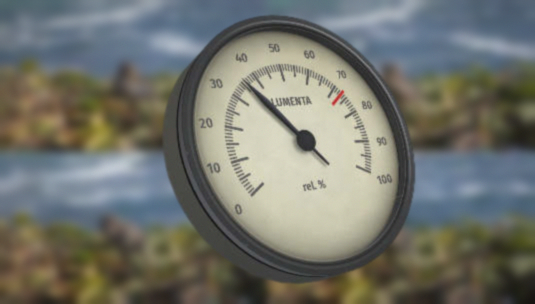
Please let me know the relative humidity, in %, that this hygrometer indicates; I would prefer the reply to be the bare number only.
35
